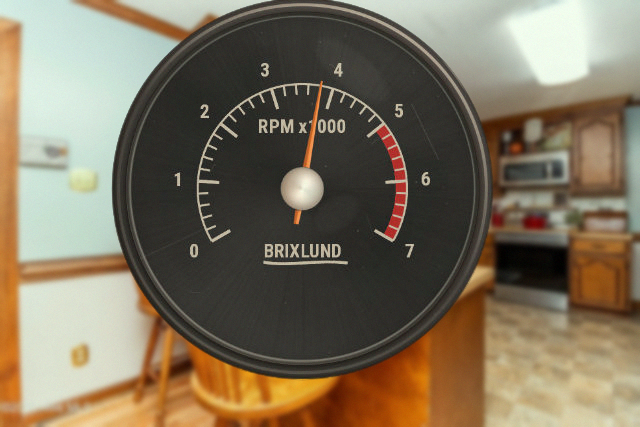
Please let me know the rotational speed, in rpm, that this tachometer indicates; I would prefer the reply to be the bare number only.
3800
